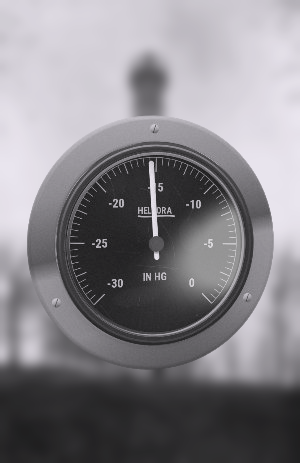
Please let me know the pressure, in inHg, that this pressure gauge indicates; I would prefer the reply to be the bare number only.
-15.5
